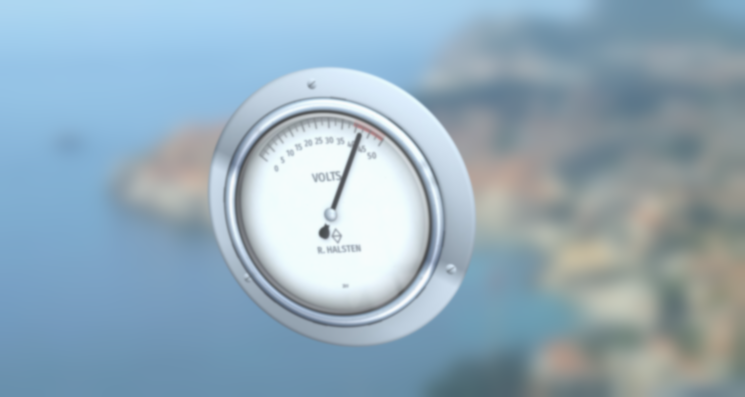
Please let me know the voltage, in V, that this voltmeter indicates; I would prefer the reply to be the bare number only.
42.5
